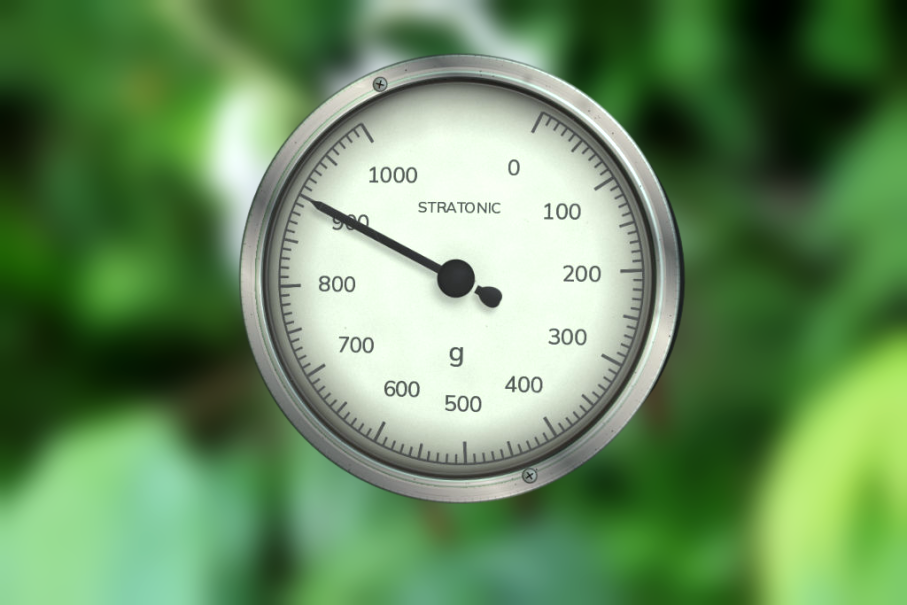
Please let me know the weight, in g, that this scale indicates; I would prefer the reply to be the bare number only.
900
